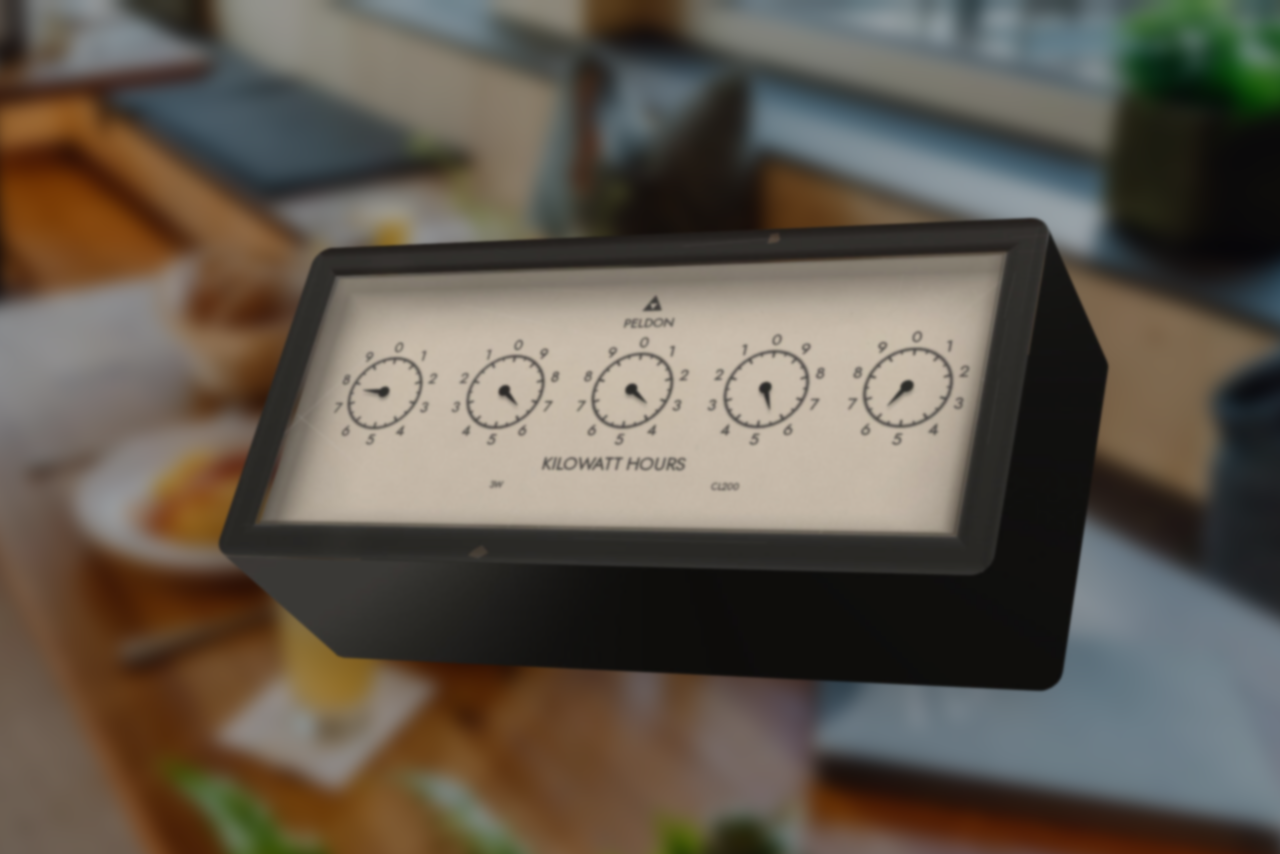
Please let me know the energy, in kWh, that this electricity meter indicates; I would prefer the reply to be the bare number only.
76356
